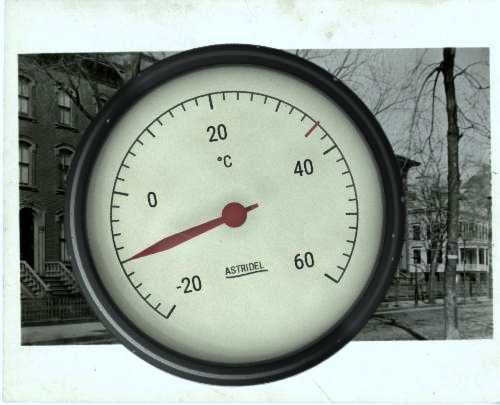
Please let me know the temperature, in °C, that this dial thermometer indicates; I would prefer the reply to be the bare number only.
-10
